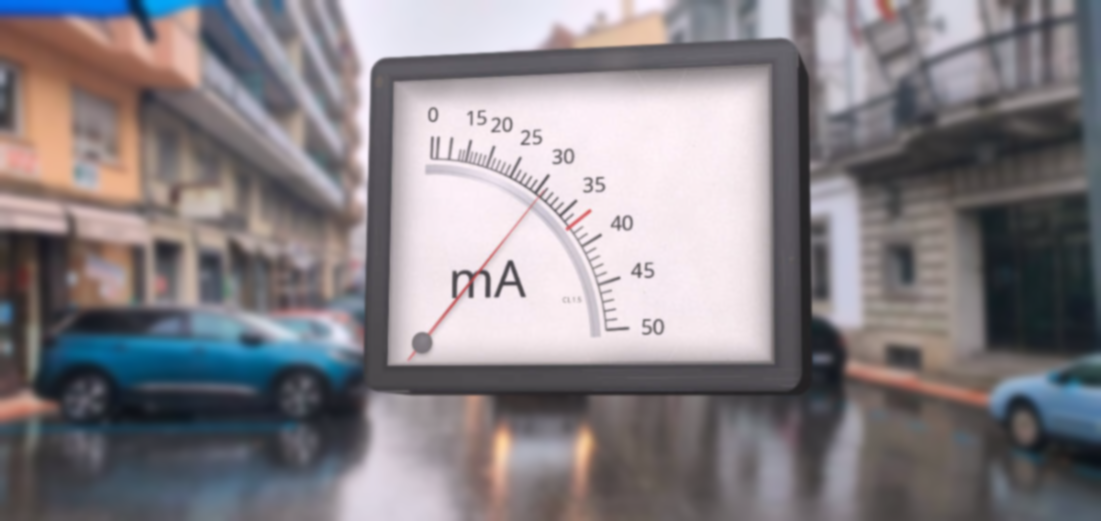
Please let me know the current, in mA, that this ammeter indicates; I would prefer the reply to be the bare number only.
31
